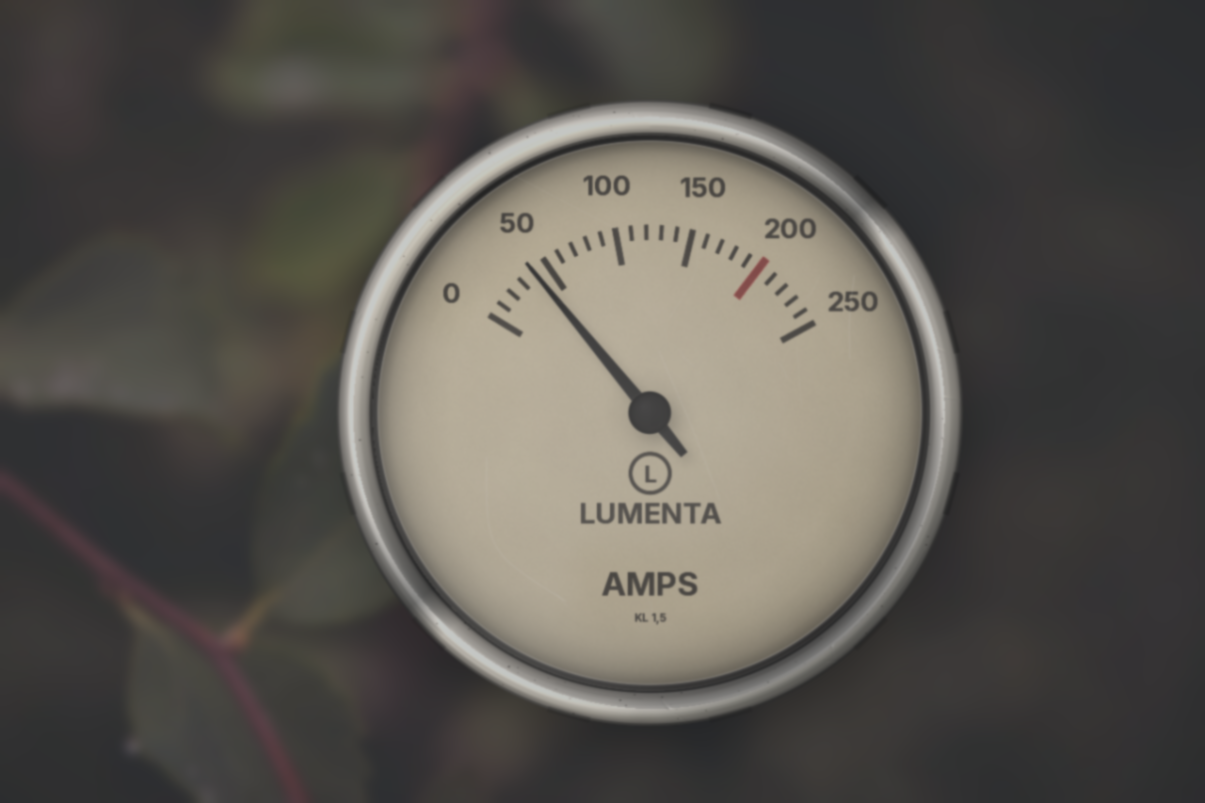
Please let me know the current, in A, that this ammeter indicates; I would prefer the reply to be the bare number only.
40
